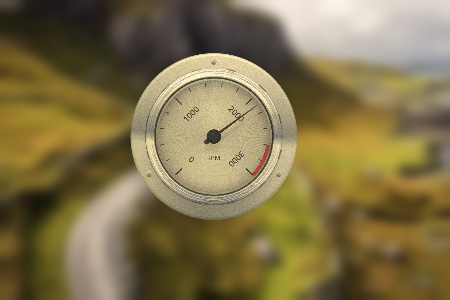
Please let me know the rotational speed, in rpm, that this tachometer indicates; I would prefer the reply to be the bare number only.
2100
